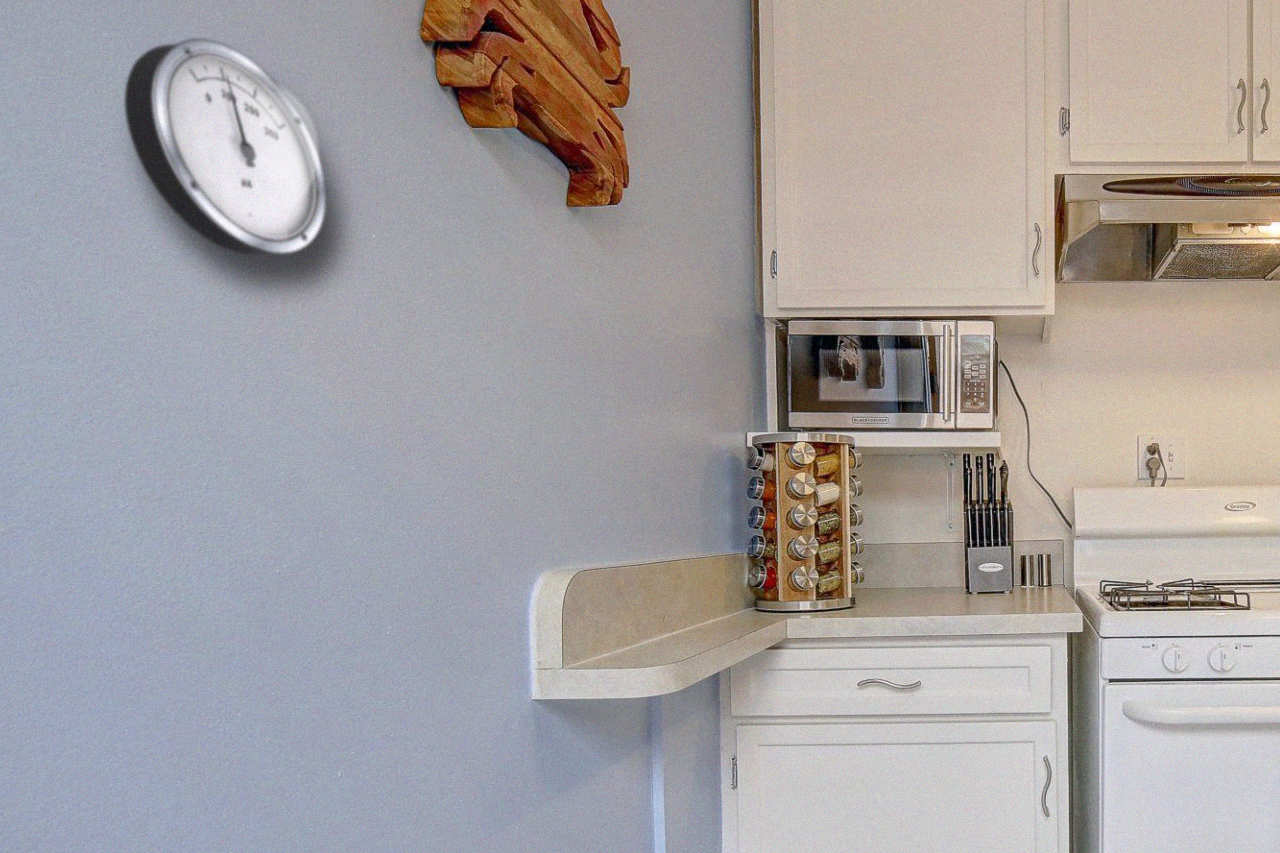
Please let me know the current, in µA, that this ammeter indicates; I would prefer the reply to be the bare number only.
100
